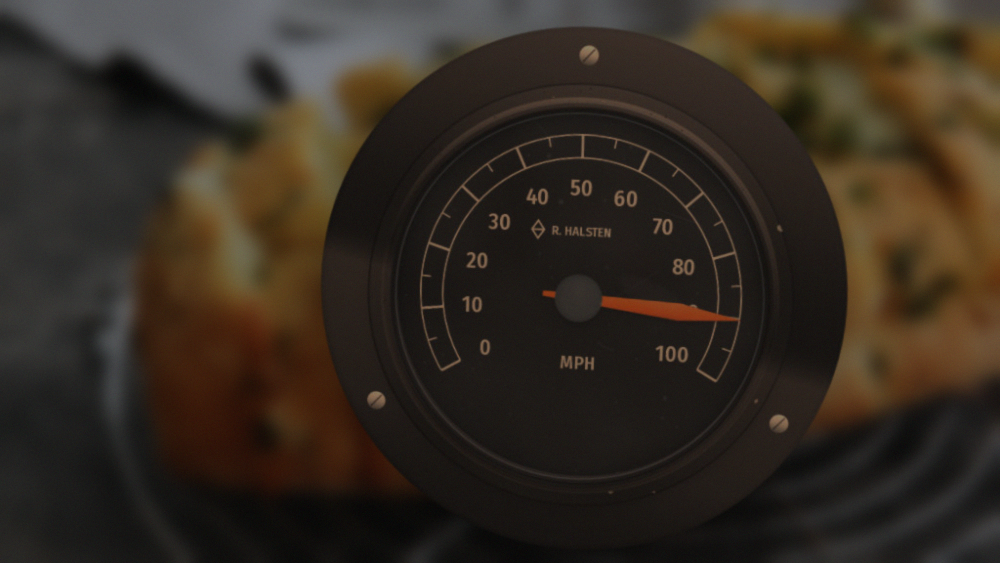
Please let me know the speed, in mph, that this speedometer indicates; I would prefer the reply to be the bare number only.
90
